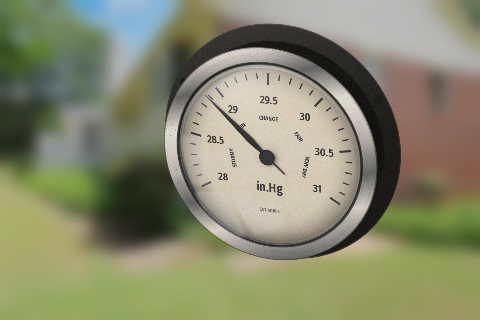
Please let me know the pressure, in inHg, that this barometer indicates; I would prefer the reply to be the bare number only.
28.9
